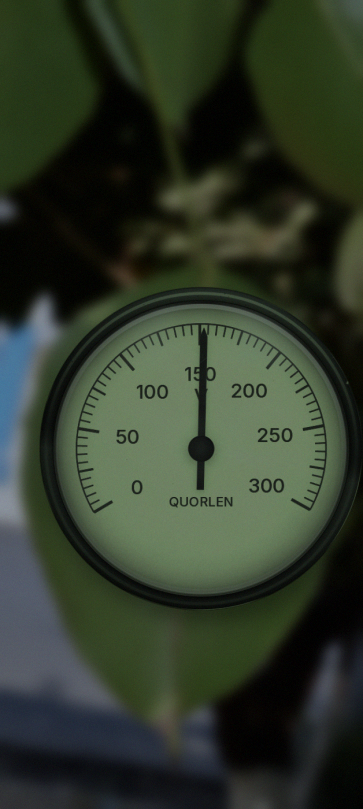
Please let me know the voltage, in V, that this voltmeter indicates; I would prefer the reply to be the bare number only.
152.5
